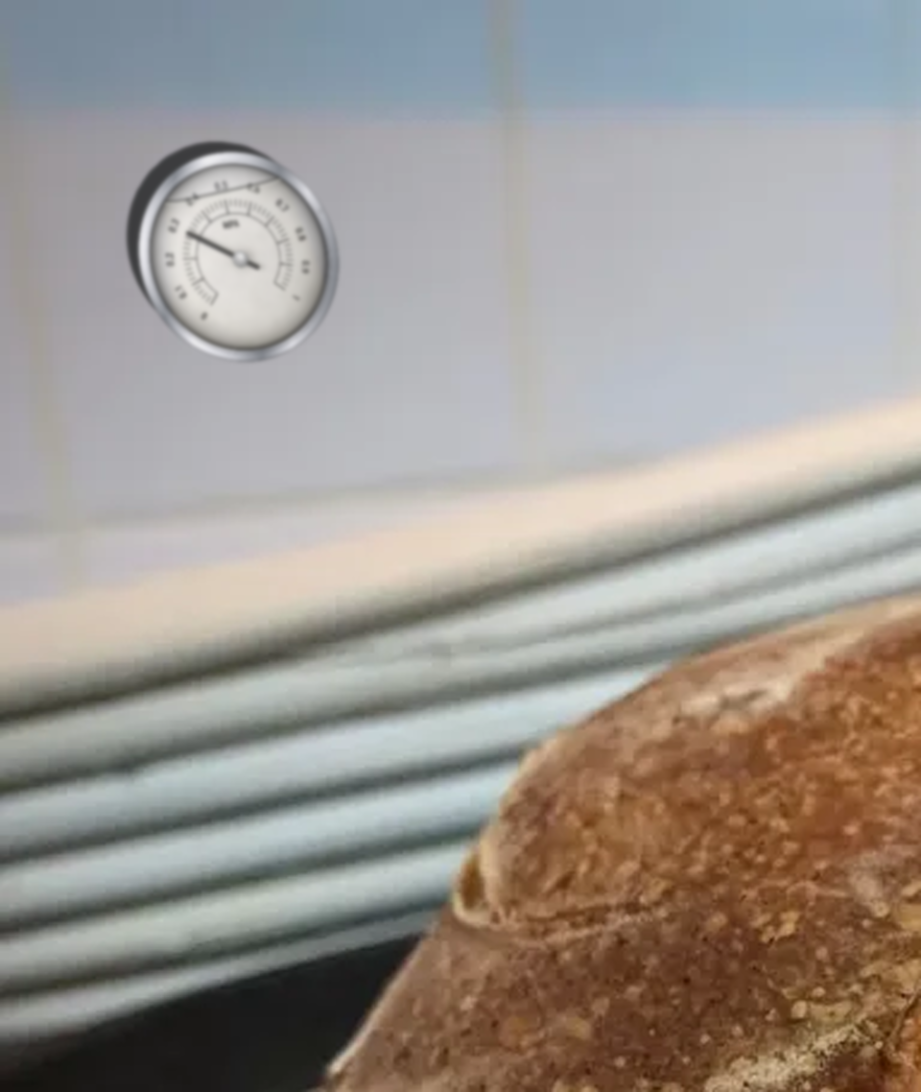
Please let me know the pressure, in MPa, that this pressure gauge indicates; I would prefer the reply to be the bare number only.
0.3
